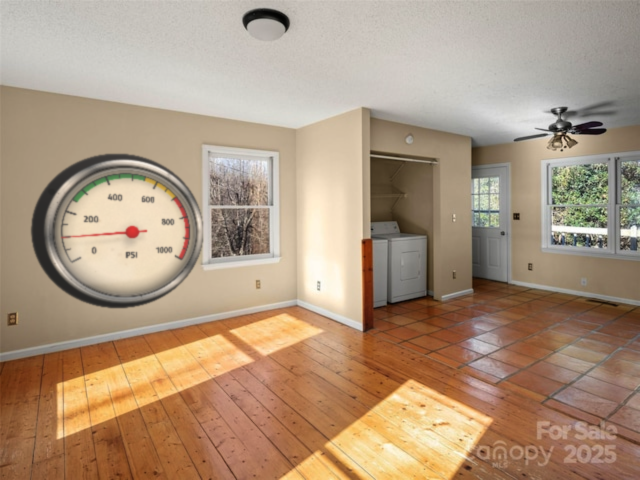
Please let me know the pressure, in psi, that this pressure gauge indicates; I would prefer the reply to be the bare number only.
100
